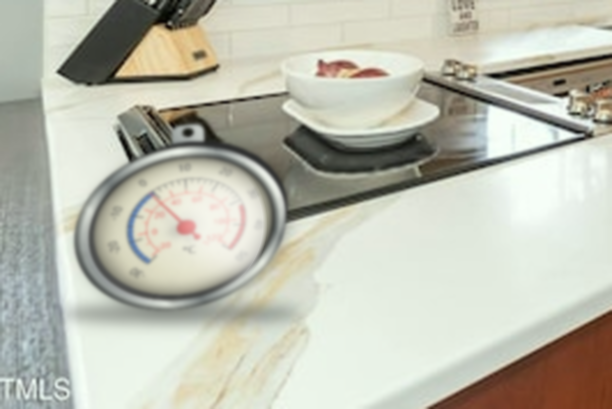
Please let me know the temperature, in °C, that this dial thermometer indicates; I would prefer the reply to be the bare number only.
0
